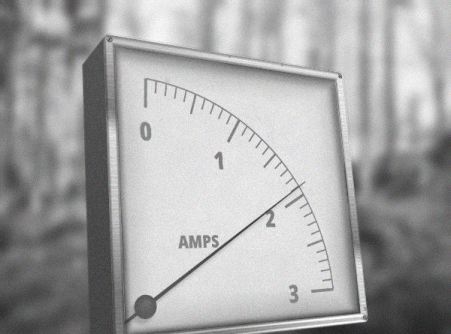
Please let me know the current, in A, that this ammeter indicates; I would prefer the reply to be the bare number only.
1.9
